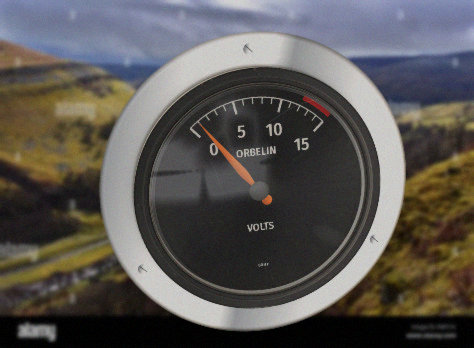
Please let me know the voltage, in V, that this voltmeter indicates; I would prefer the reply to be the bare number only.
1
